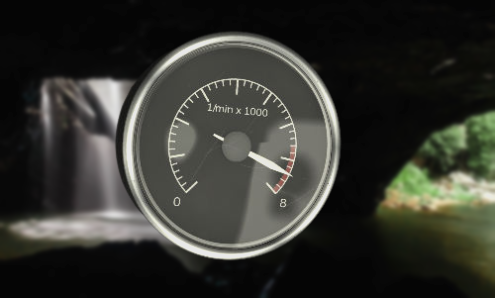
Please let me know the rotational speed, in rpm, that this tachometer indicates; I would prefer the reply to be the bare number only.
7400
